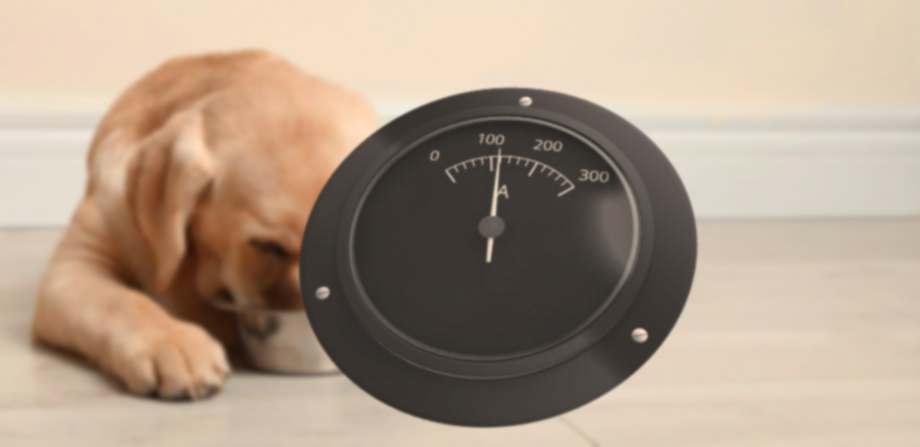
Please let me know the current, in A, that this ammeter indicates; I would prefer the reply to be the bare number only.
120
